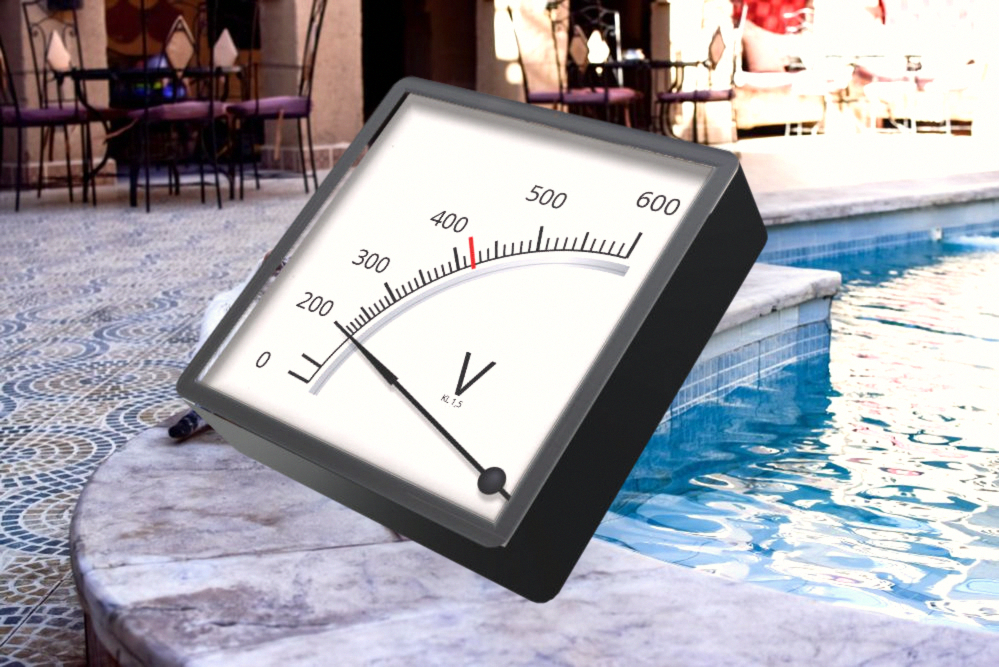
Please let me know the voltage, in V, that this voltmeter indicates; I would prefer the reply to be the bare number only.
200
